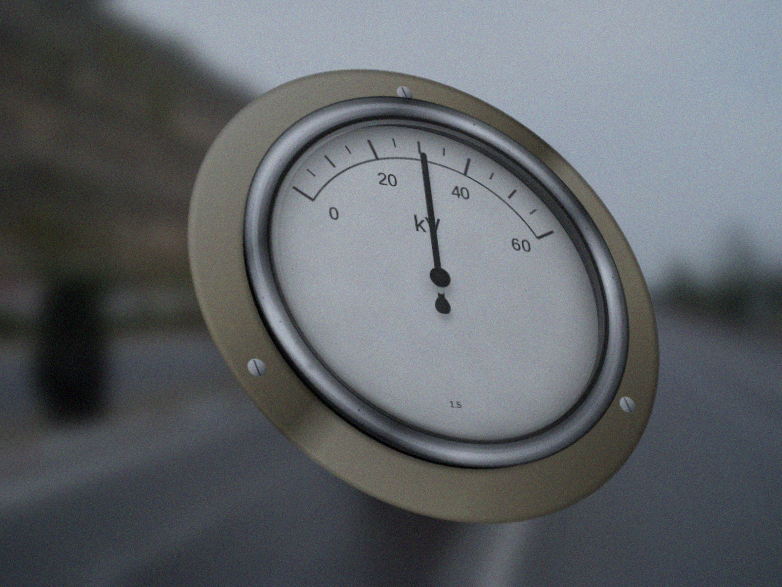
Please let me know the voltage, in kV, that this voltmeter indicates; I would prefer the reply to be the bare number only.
30
